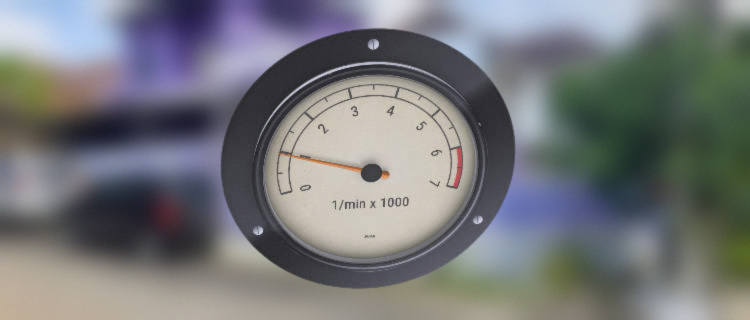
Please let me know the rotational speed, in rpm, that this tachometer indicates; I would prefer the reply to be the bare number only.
1000
